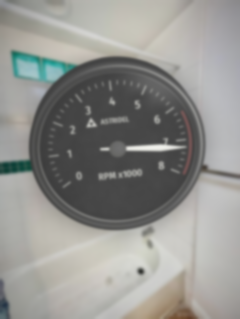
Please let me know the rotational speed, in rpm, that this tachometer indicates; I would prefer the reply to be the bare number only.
7200
